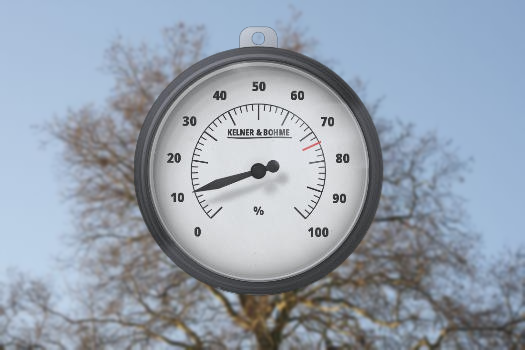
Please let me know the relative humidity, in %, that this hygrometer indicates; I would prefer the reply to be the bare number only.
10
